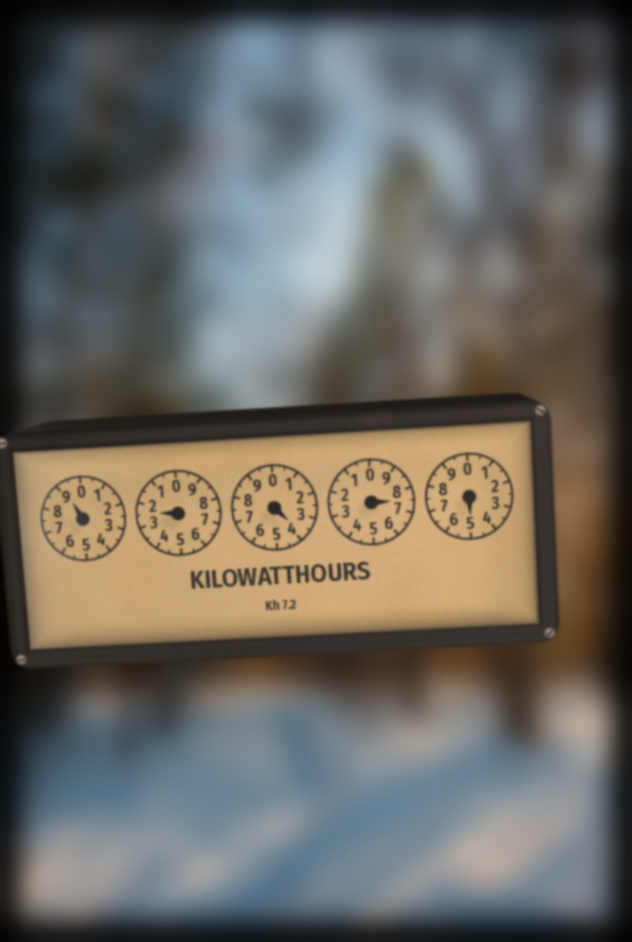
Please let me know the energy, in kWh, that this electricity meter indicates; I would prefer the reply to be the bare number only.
92375
